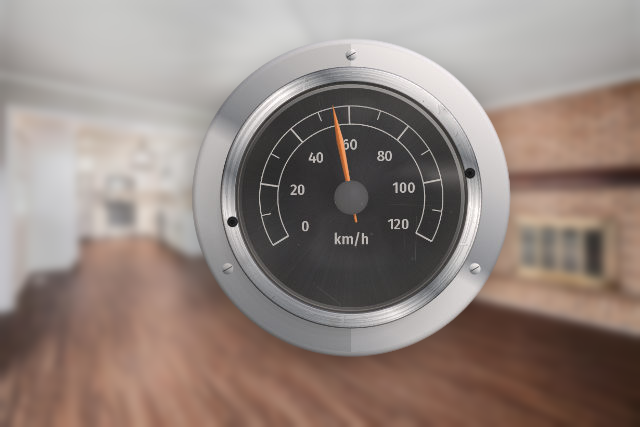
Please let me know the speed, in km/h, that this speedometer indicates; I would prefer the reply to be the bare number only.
55
